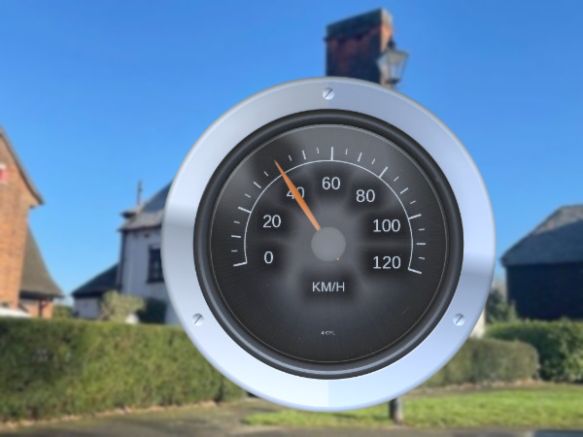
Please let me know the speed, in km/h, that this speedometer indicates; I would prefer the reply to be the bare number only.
40
